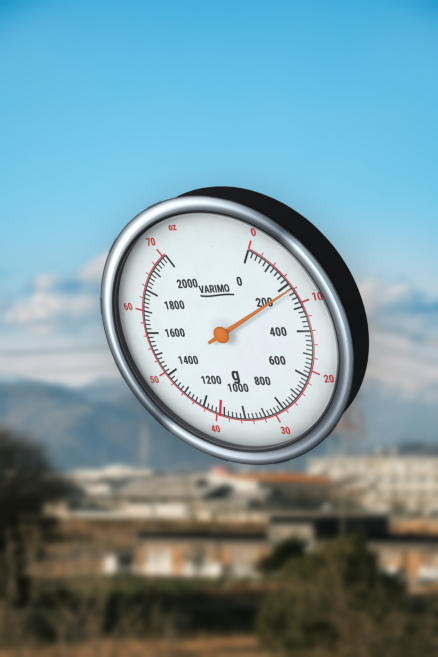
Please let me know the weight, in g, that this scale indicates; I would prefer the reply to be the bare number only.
220
